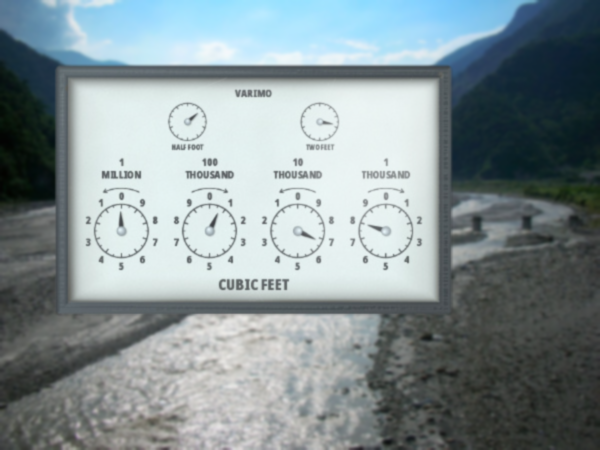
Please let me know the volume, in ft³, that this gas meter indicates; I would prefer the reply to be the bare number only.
6800
